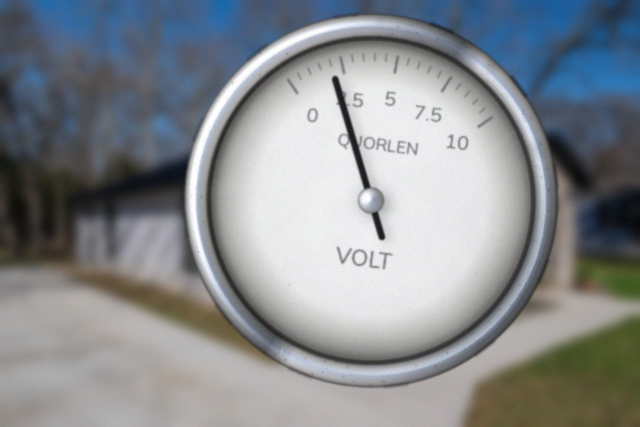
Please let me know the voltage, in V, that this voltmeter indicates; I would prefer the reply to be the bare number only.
2
